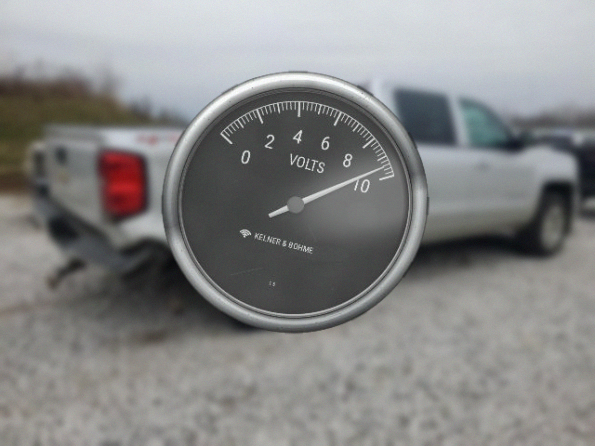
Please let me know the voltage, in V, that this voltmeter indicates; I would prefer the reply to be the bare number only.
9.4
